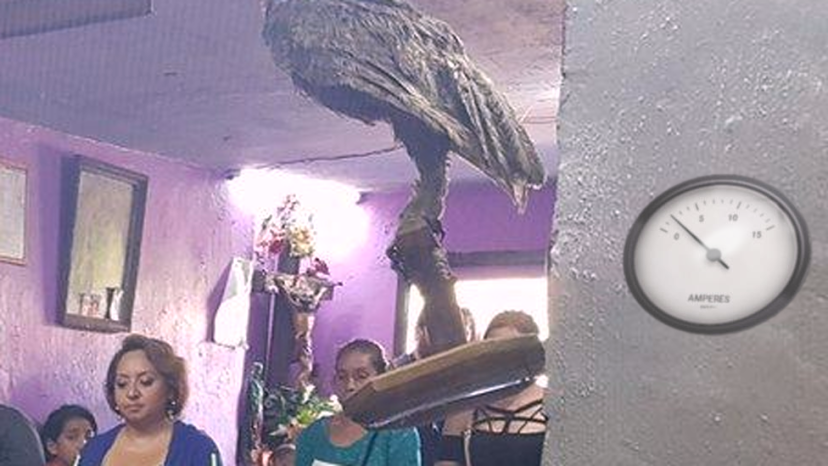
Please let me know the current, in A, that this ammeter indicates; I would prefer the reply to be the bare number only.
2
